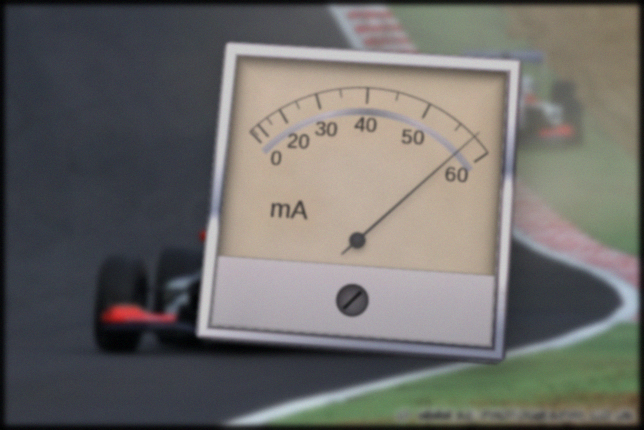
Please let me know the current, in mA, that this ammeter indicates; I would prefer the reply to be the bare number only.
57.5
